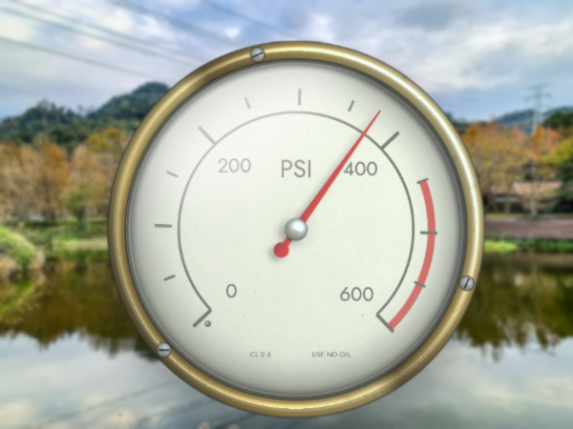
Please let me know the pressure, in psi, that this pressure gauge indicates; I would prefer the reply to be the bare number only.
375
